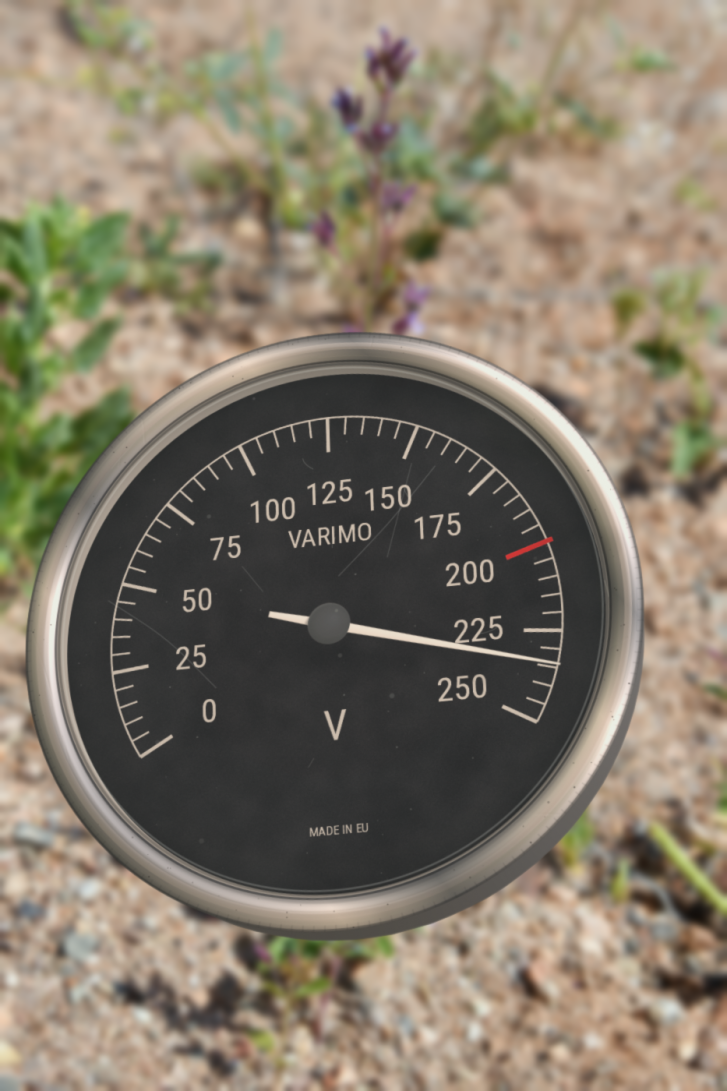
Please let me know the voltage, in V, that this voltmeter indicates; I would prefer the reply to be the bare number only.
235
